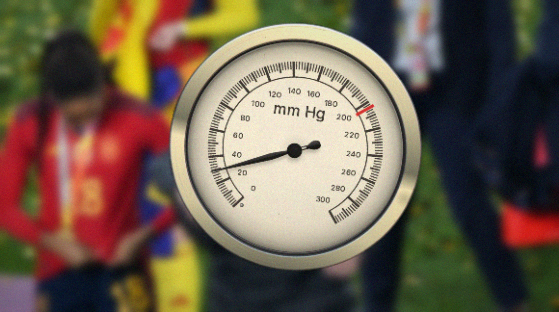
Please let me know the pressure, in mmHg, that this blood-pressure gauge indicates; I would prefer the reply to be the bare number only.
30
